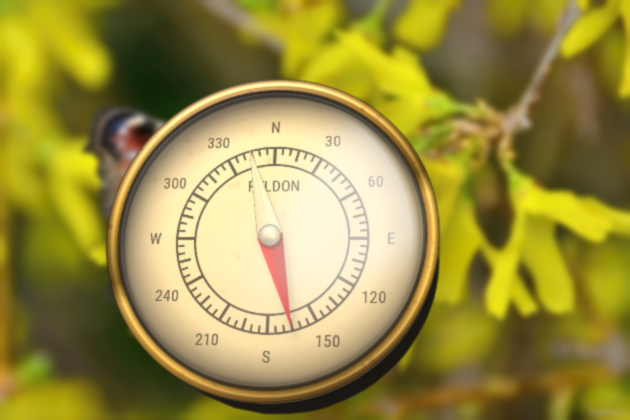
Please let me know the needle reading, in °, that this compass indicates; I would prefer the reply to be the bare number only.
165
